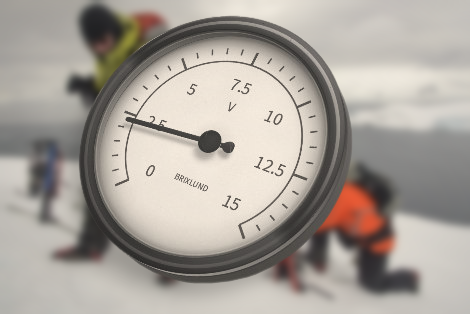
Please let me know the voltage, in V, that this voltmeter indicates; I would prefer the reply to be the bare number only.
2.25
